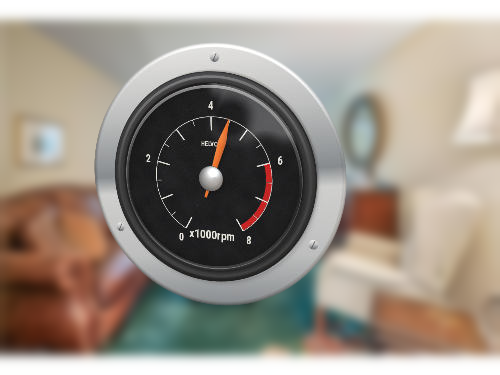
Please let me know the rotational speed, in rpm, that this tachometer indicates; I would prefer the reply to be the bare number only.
4500
